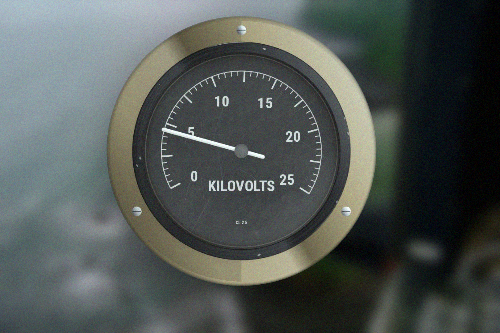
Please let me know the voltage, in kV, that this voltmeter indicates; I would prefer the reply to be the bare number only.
4.5
